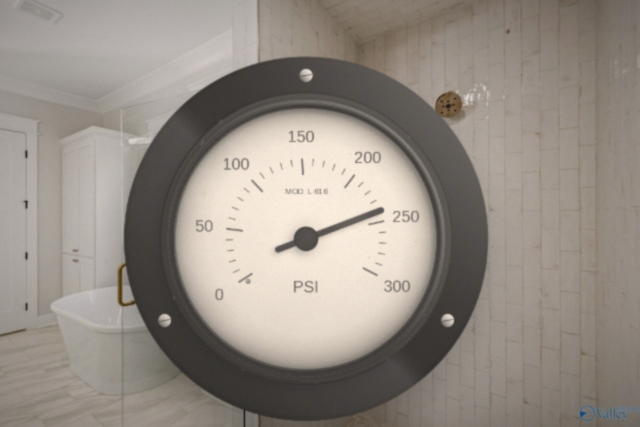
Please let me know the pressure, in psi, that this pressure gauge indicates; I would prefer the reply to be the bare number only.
240
